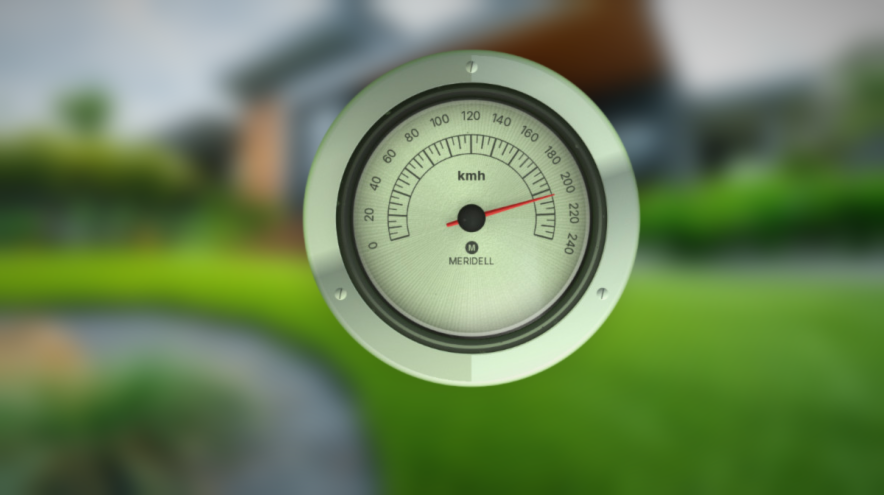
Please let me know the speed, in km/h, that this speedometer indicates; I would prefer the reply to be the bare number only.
205
